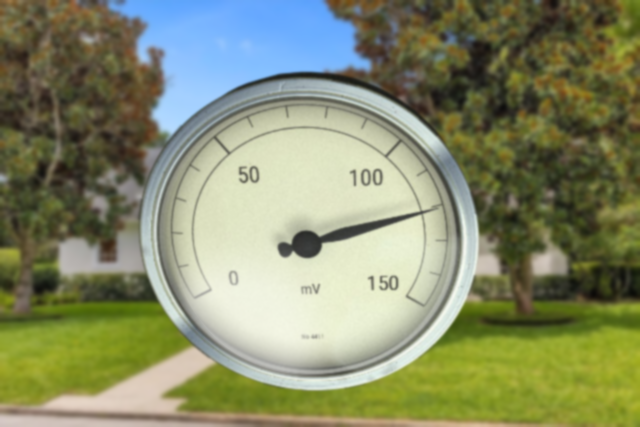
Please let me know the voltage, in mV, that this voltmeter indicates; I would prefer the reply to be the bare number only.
120
